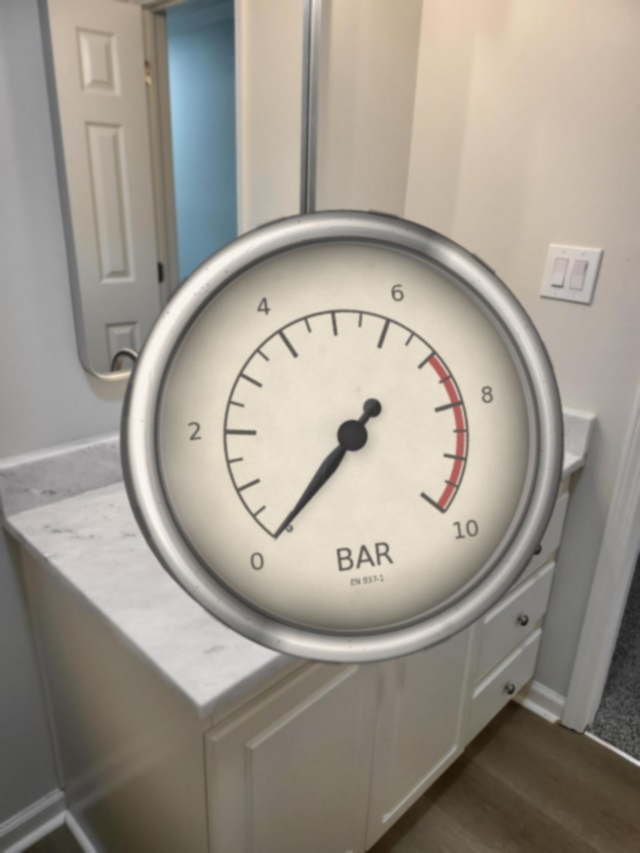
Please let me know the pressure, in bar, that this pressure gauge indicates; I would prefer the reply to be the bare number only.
0
